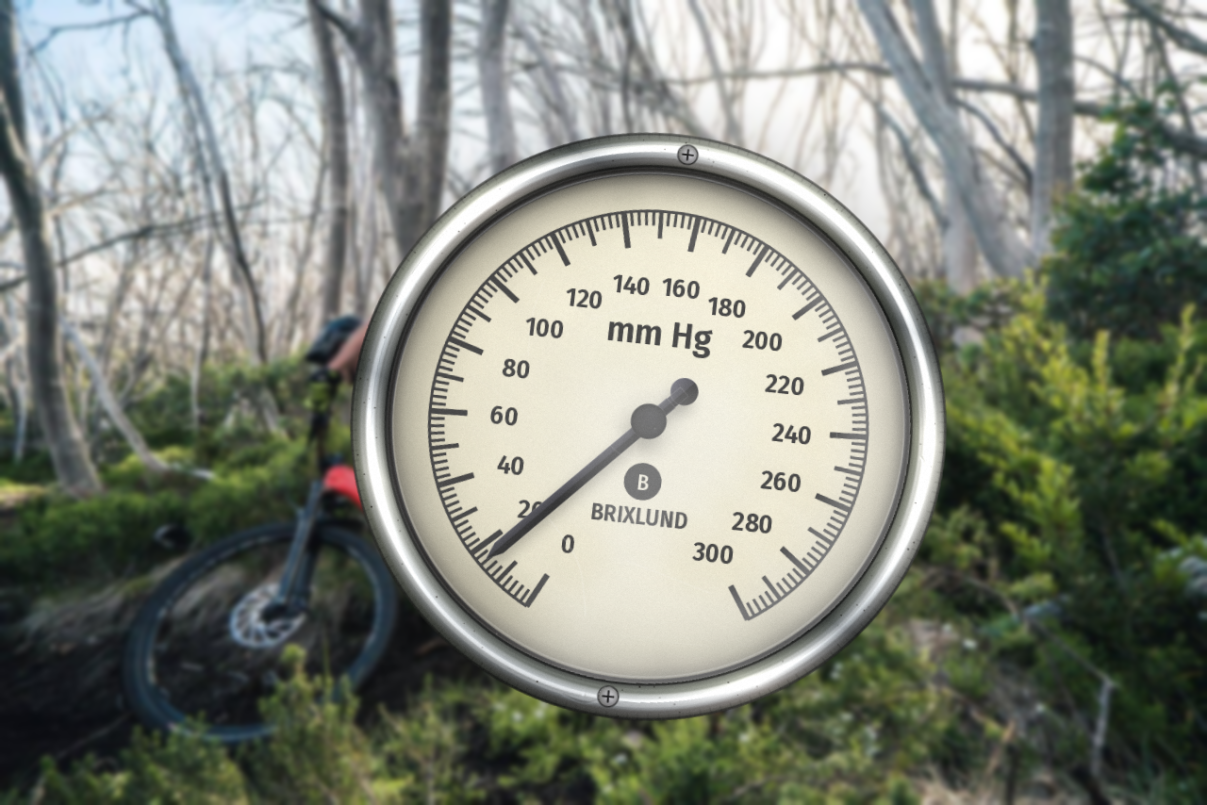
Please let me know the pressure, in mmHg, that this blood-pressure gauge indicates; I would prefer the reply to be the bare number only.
16
